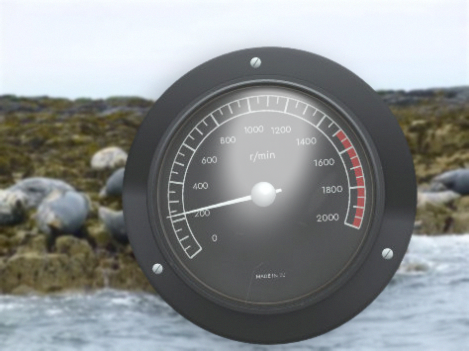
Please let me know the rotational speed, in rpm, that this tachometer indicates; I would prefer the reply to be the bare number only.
225
